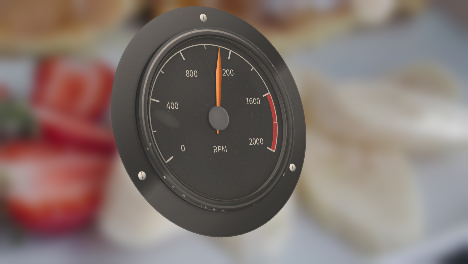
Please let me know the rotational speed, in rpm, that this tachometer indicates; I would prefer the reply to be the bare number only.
1100
